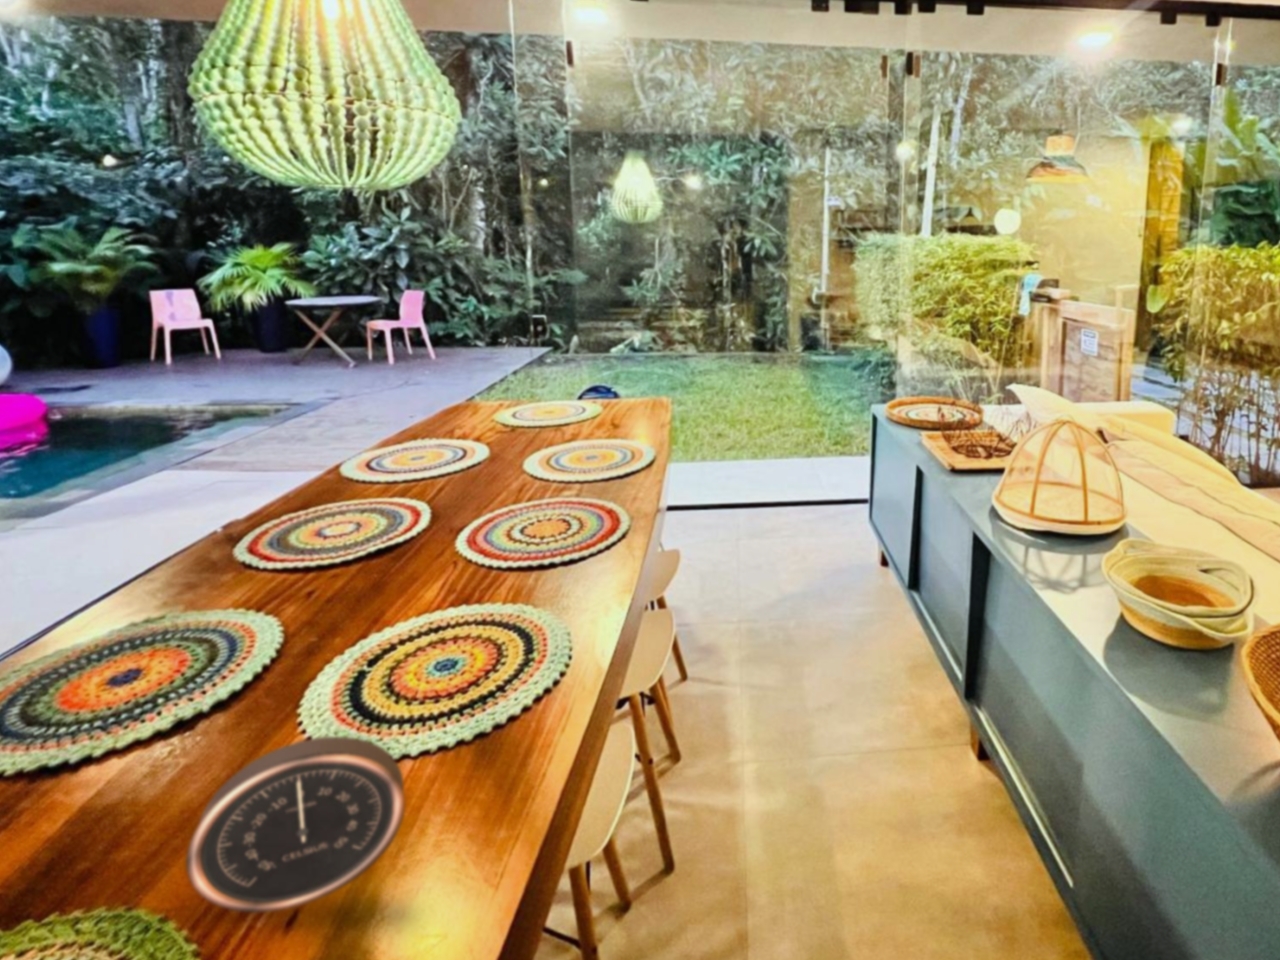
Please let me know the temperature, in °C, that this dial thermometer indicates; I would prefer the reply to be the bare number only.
0
